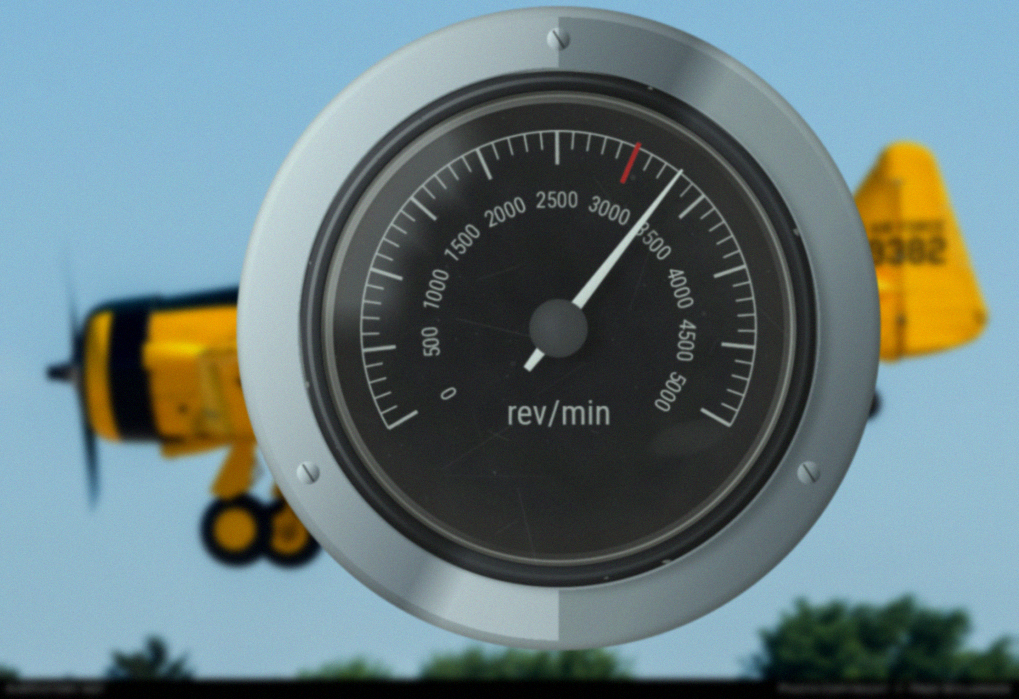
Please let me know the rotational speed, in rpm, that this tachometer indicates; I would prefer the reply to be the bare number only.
3300
